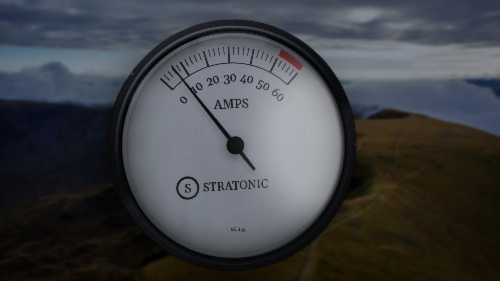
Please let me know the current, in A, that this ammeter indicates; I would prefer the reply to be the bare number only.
6
